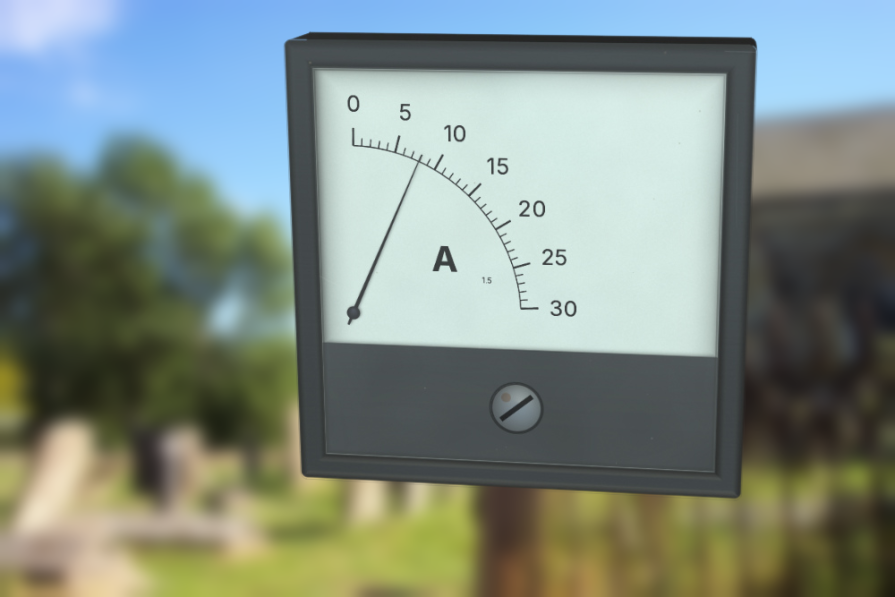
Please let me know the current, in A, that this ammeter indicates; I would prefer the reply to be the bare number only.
8
